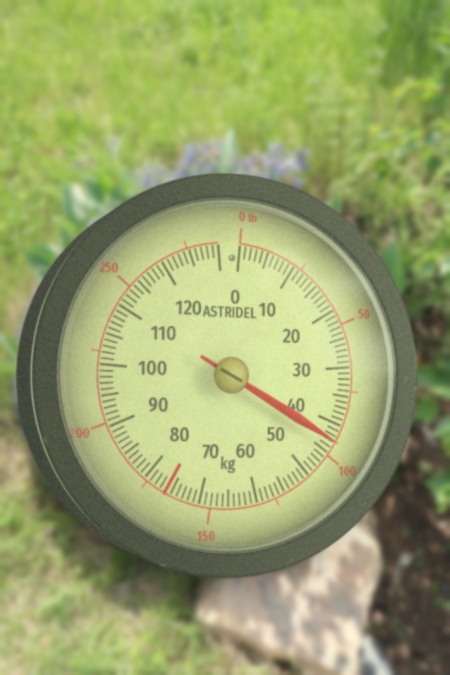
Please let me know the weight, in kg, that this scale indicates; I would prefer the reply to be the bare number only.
43
